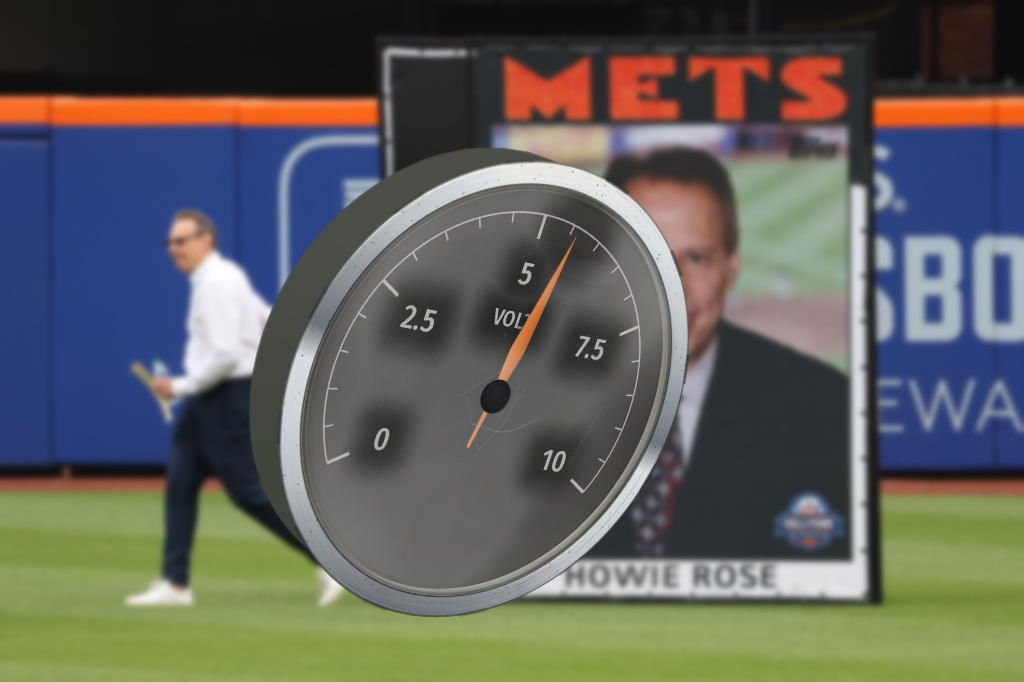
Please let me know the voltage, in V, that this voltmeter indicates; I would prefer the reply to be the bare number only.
5.5
